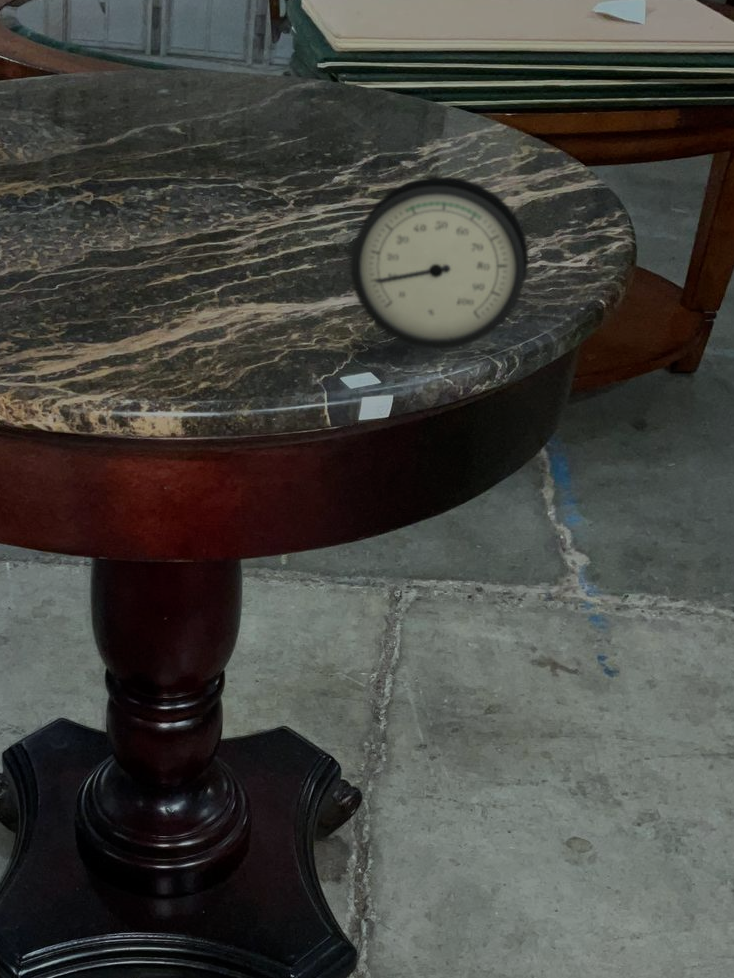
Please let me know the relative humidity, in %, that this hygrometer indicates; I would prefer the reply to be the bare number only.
10
